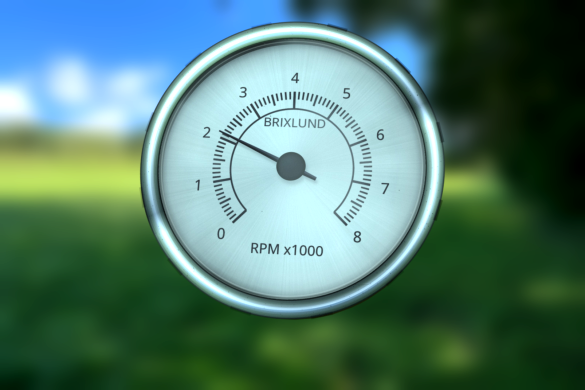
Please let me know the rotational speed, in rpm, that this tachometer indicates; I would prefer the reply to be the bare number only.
2100
